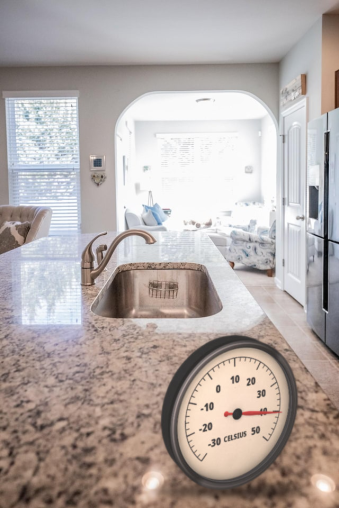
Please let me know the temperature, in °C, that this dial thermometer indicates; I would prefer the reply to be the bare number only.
40
